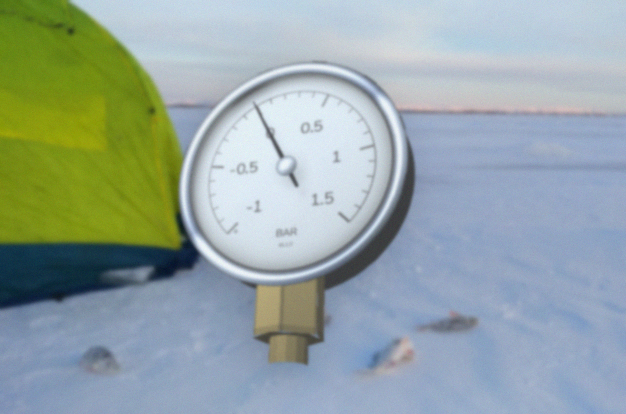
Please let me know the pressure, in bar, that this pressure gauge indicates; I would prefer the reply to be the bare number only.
0
